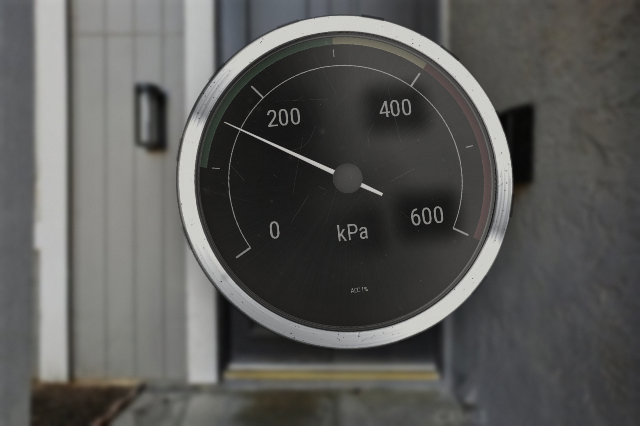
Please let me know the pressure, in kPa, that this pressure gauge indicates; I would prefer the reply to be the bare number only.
150
